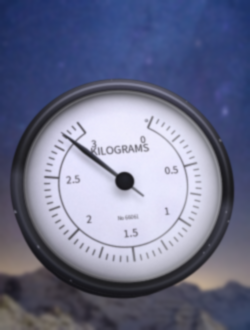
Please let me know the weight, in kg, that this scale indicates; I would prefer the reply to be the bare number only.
2.85
